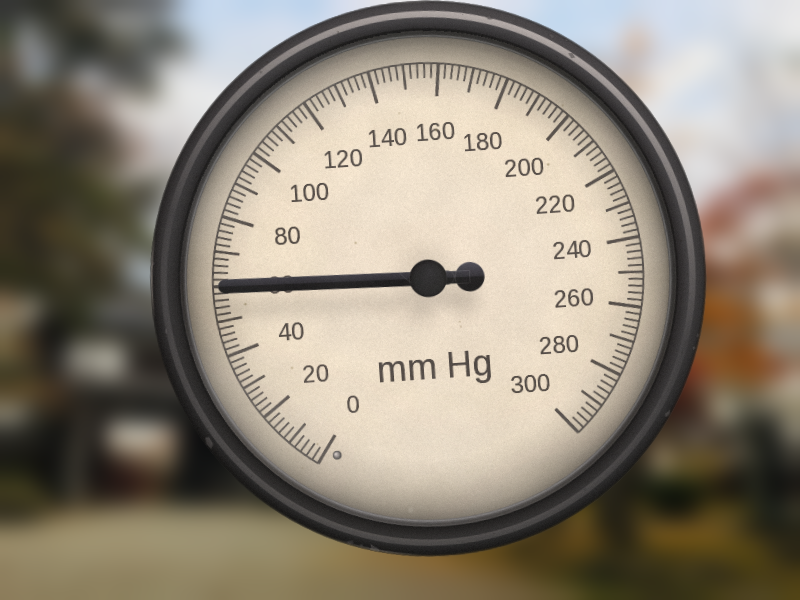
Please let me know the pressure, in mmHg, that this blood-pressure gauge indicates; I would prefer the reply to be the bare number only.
60
